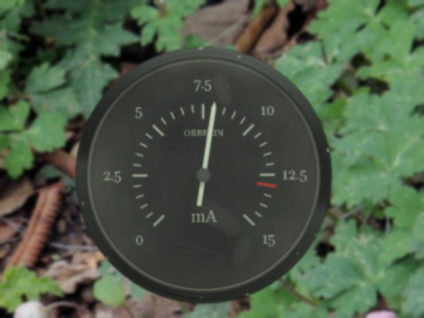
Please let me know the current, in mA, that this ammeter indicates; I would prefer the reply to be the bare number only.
8
